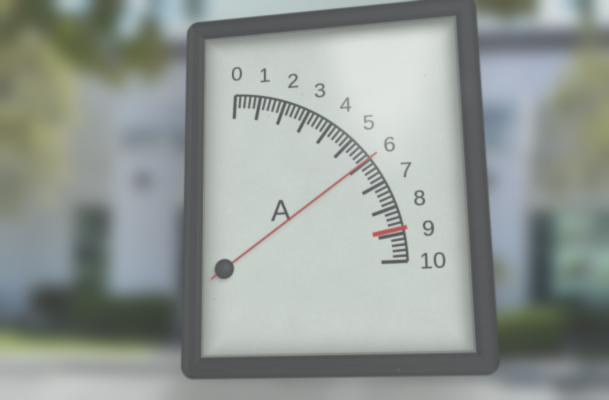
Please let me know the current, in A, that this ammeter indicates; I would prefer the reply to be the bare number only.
6
